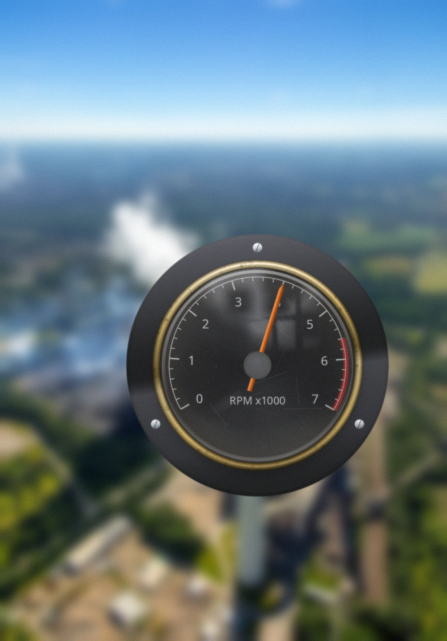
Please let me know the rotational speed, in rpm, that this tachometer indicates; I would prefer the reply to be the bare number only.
4000
